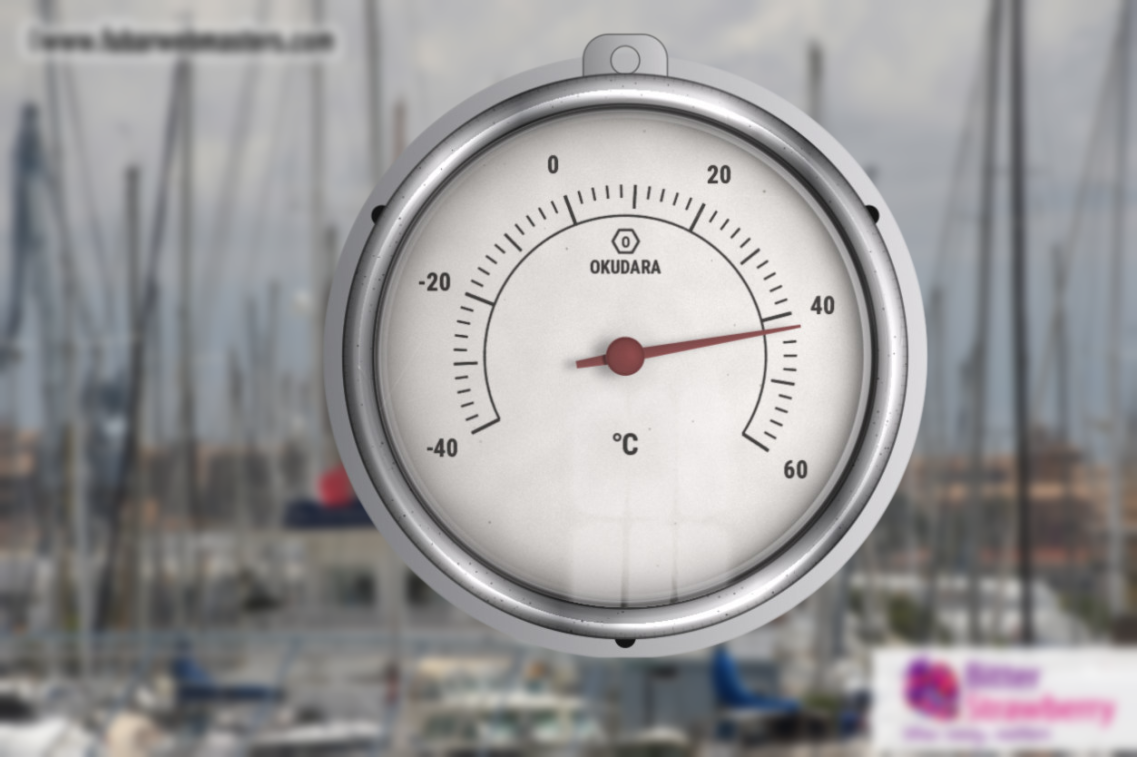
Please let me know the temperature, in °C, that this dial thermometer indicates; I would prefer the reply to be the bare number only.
42
